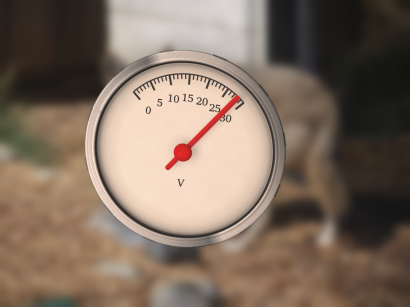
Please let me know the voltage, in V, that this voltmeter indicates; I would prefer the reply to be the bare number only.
28
